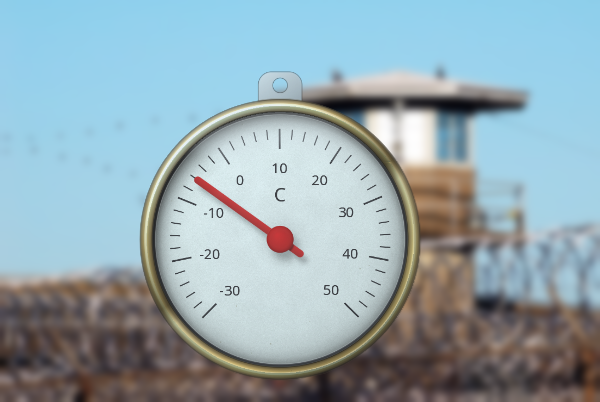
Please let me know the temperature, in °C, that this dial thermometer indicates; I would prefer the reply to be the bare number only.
-6
